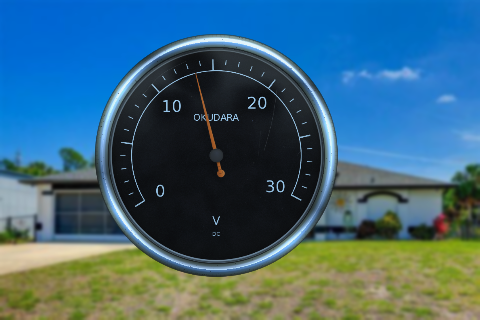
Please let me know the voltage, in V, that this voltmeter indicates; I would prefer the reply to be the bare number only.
13.5
